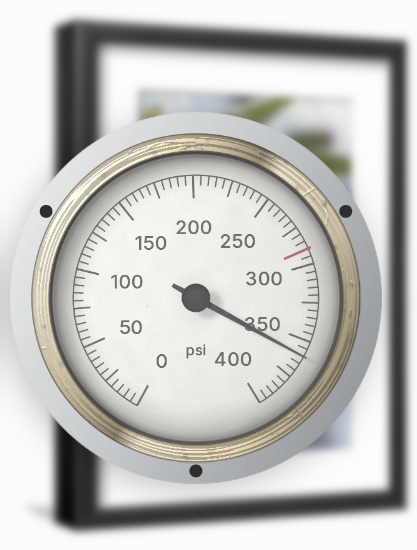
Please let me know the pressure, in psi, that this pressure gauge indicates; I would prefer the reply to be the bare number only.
360
